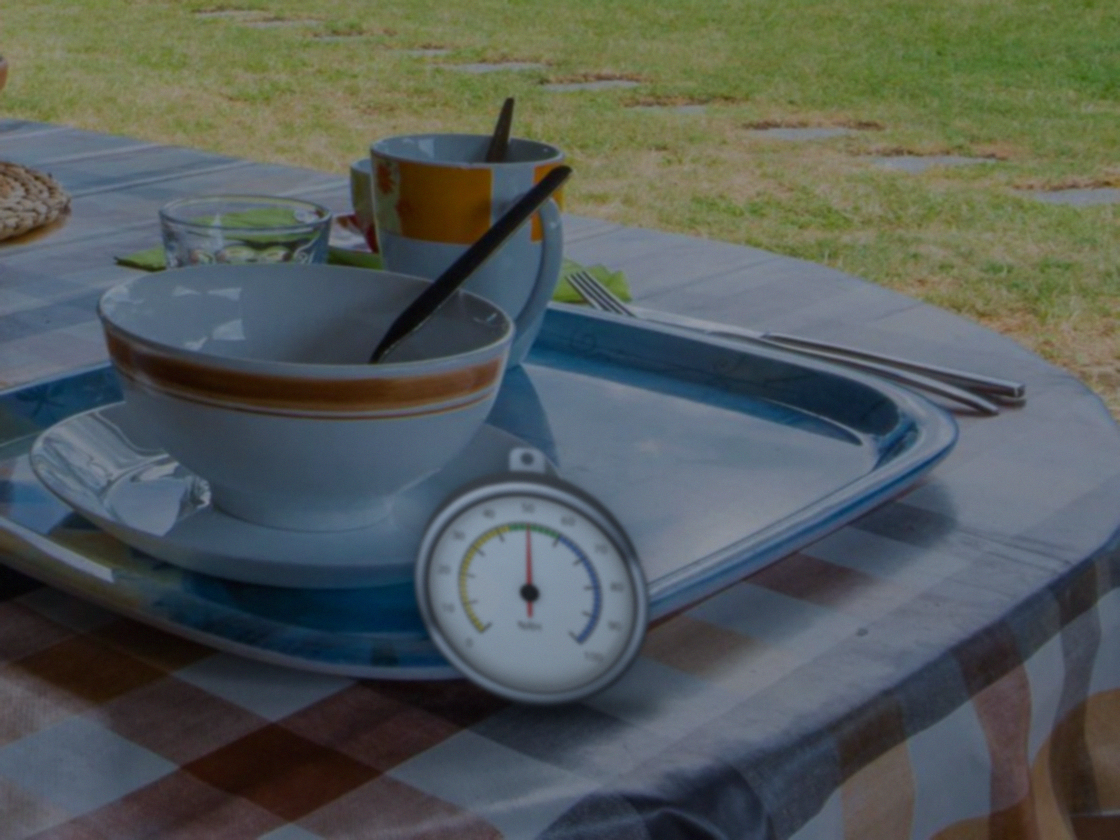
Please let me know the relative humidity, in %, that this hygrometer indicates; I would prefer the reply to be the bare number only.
50
